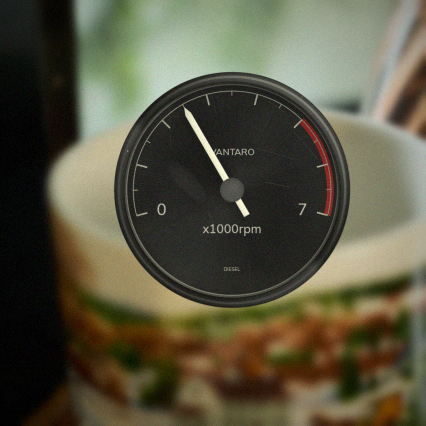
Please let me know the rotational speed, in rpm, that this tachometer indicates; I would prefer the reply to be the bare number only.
2500
